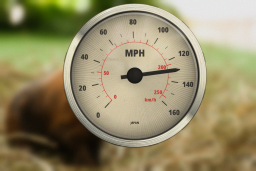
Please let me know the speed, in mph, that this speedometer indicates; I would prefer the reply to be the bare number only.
130
